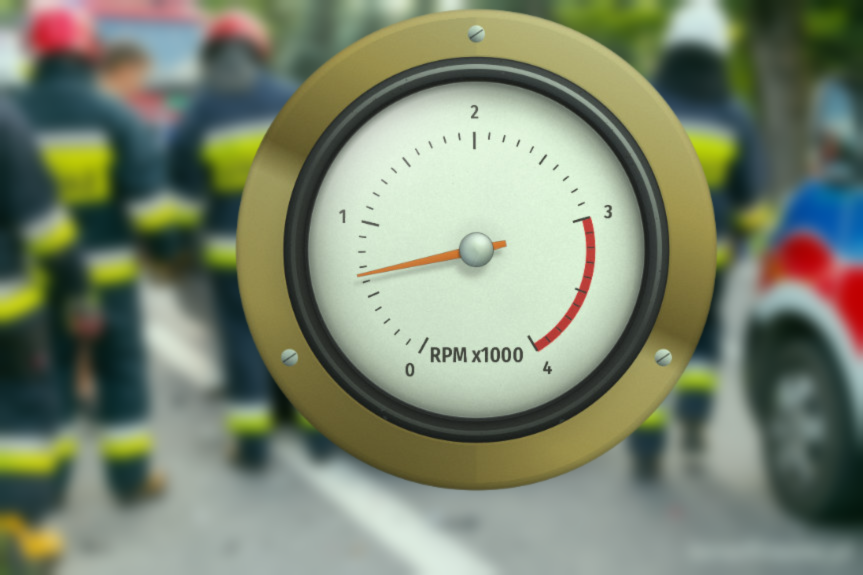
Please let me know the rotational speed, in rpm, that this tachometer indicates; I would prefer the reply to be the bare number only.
650
